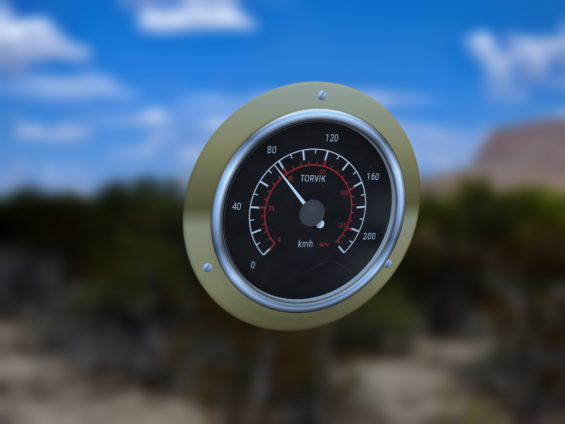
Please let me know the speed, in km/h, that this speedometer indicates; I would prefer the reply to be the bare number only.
75
